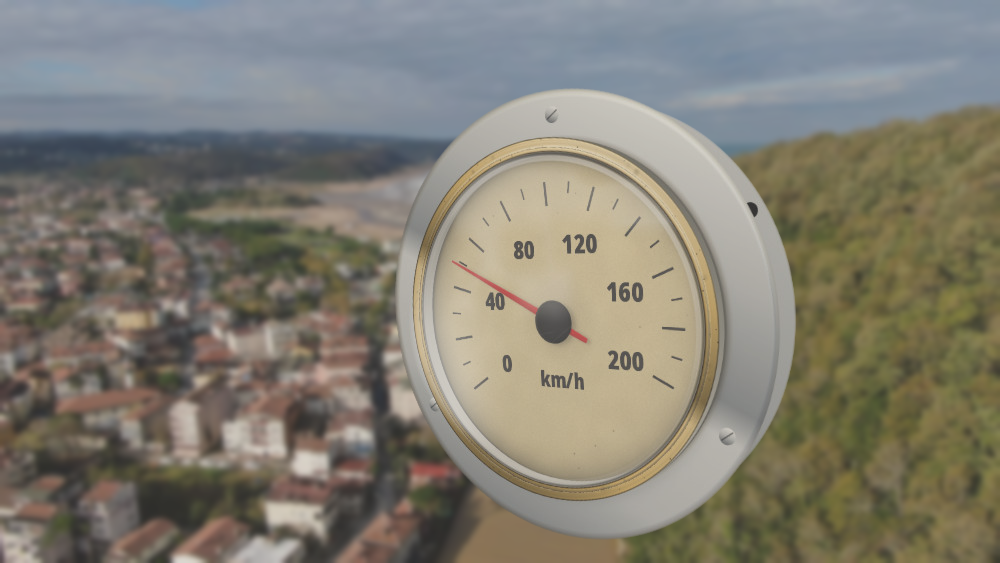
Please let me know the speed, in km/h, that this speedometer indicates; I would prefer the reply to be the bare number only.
50
